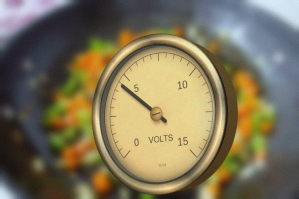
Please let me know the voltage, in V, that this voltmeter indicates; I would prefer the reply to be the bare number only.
4.5
